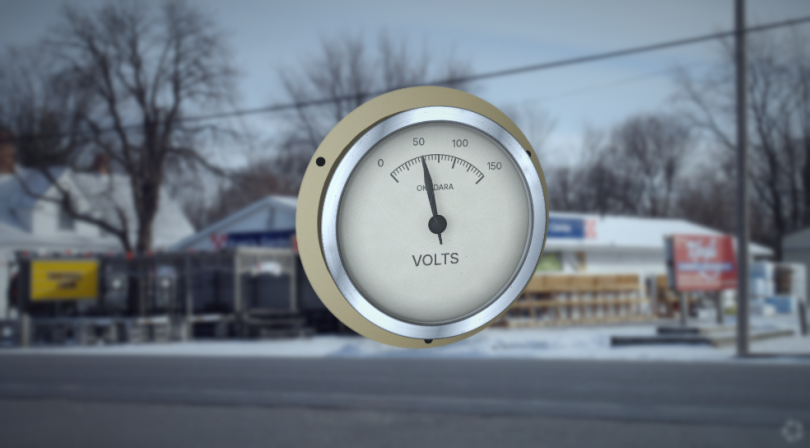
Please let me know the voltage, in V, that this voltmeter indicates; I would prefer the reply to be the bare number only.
50
